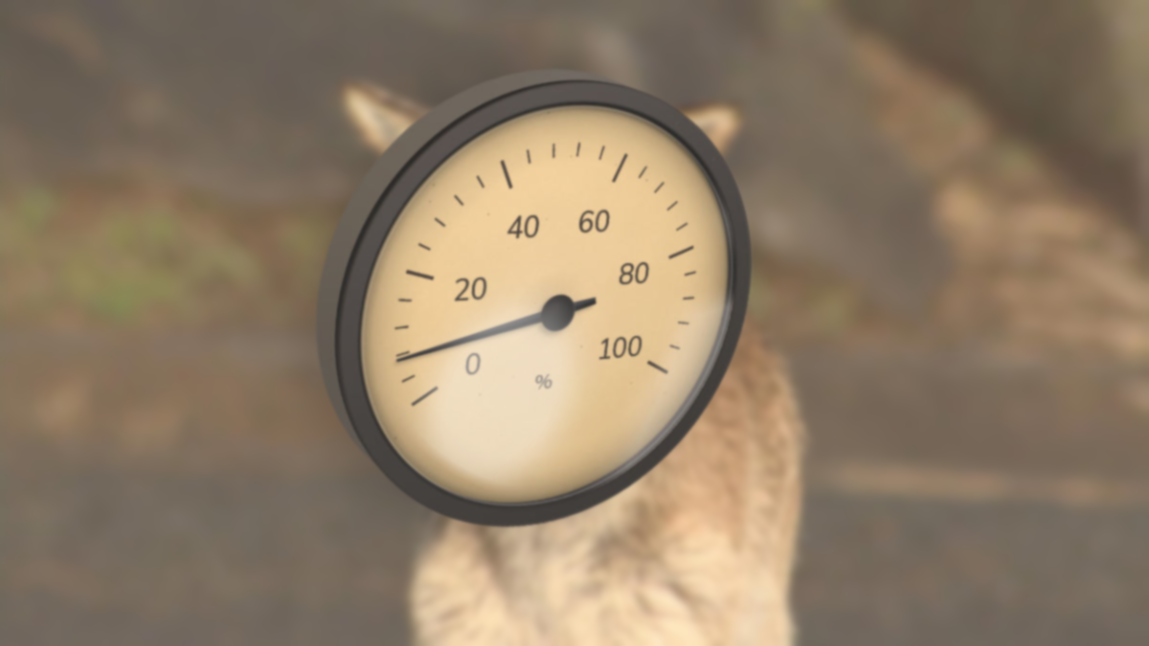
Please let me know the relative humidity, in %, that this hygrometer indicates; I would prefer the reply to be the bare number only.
8
